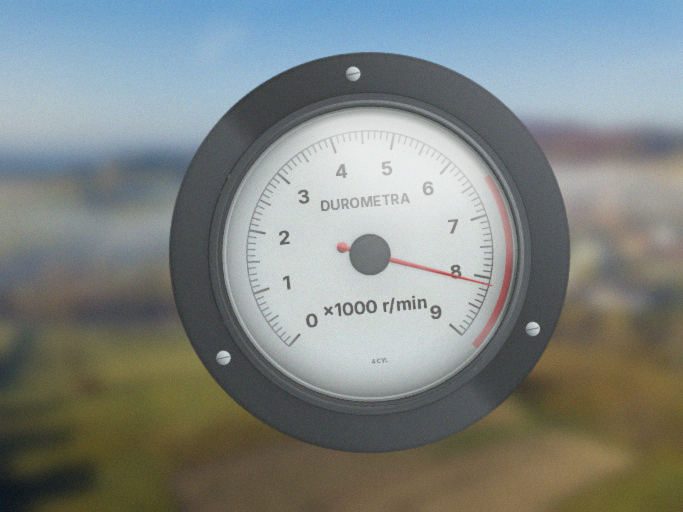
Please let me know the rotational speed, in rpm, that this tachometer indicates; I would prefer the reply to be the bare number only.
8100
